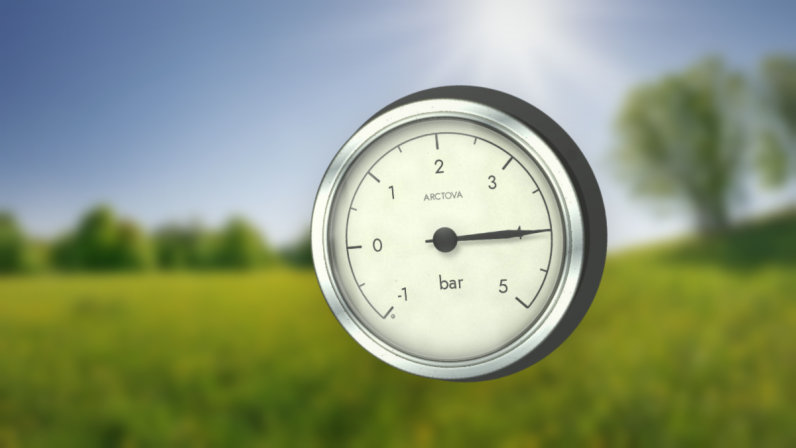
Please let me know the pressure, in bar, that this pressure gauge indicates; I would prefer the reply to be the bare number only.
4
